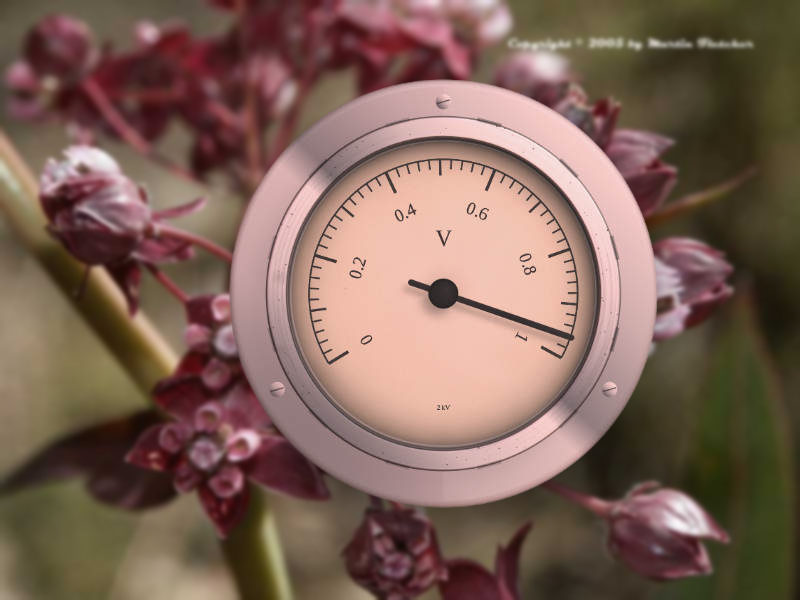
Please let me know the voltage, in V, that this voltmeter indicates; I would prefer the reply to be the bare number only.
0.96
